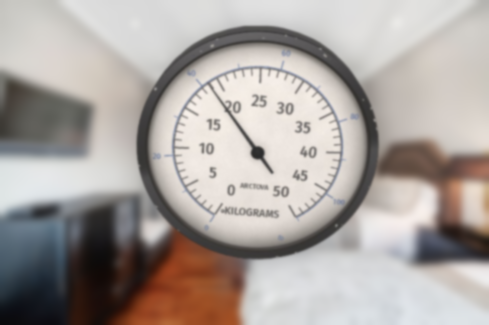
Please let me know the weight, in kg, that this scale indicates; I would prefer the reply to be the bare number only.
19
